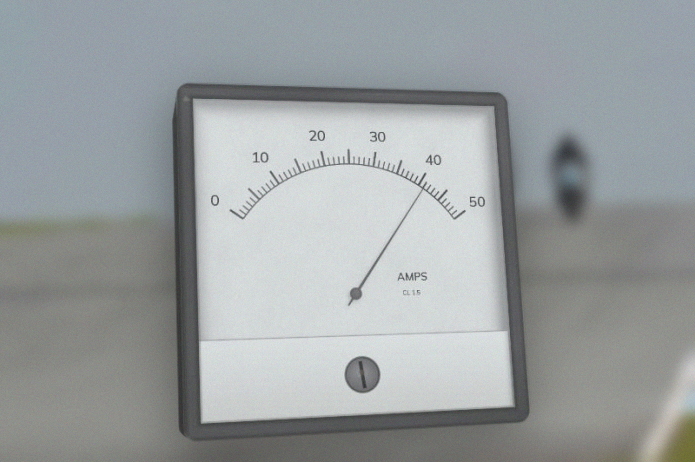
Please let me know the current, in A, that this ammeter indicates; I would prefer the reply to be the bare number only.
41
